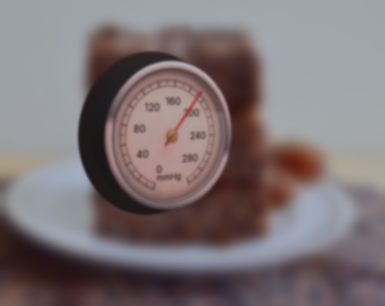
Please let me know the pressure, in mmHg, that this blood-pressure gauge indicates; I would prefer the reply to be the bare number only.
190
